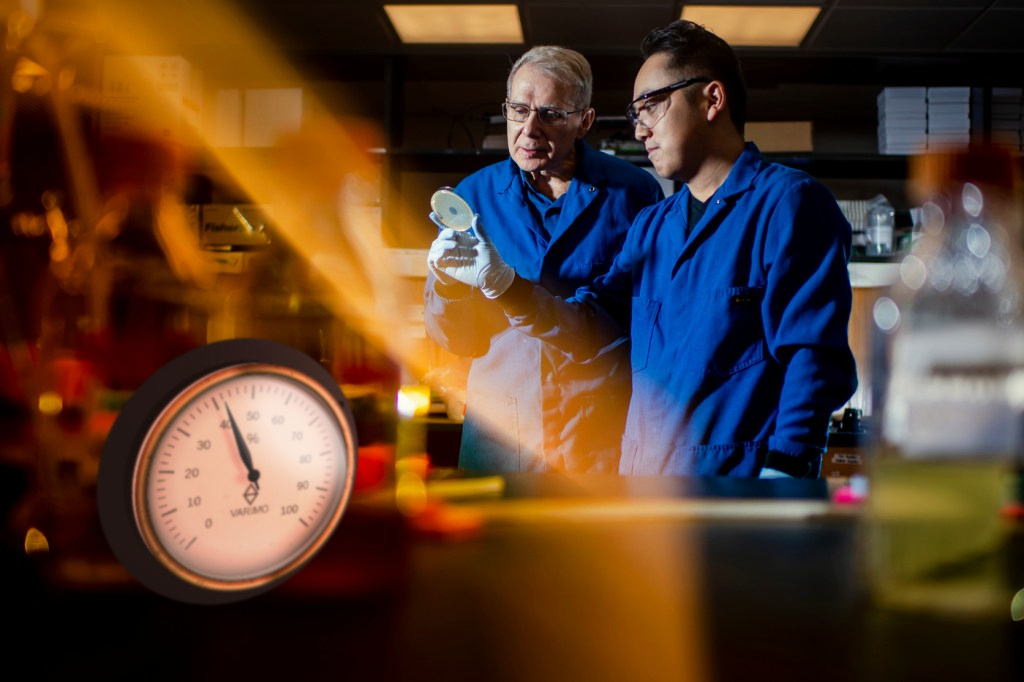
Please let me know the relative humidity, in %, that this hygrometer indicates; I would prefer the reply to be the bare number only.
42
